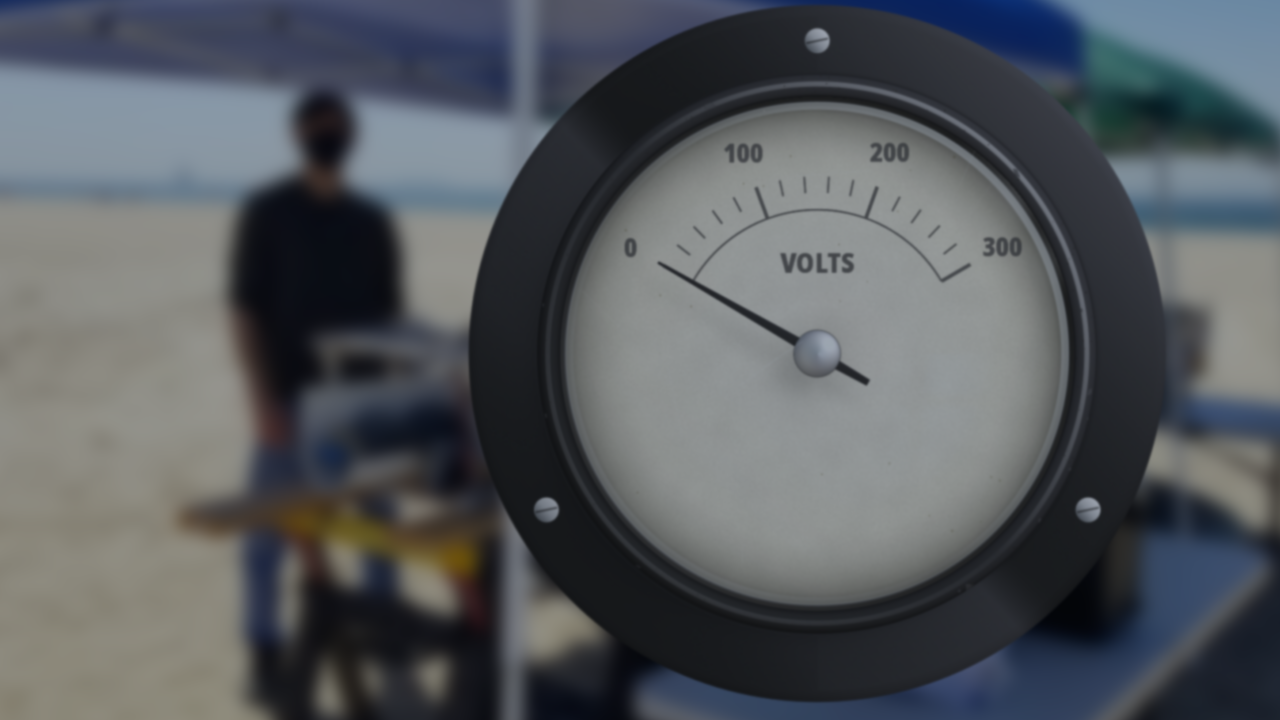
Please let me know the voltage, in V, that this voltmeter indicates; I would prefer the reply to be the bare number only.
0
